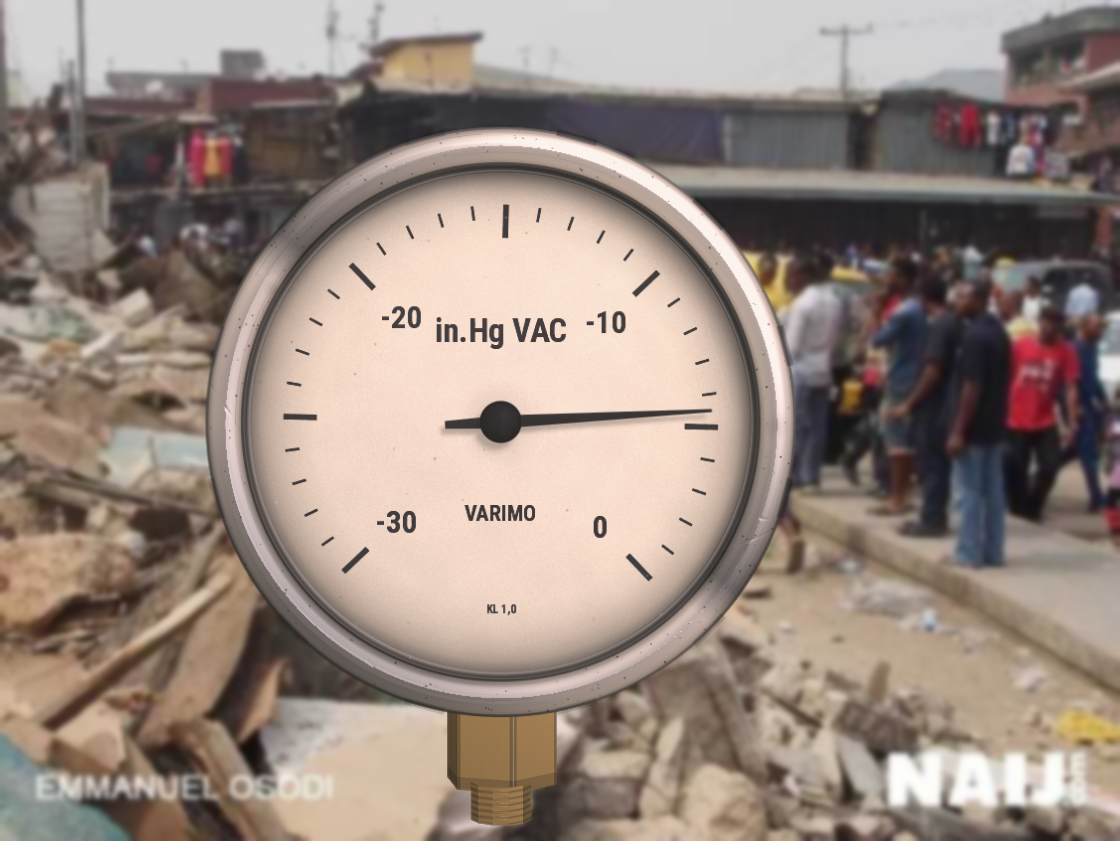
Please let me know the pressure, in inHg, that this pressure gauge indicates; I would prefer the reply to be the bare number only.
-5.5
